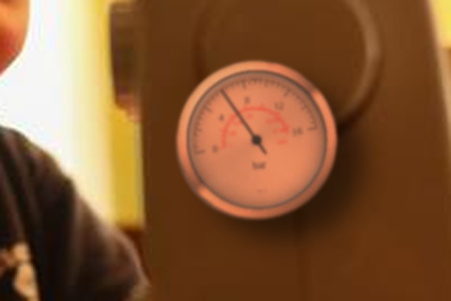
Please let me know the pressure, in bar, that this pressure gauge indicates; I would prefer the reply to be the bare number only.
6
